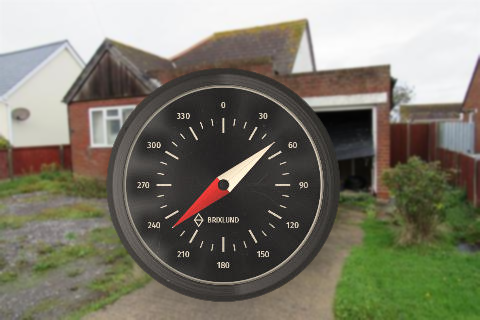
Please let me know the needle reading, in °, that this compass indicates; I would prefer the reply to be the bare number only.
230
